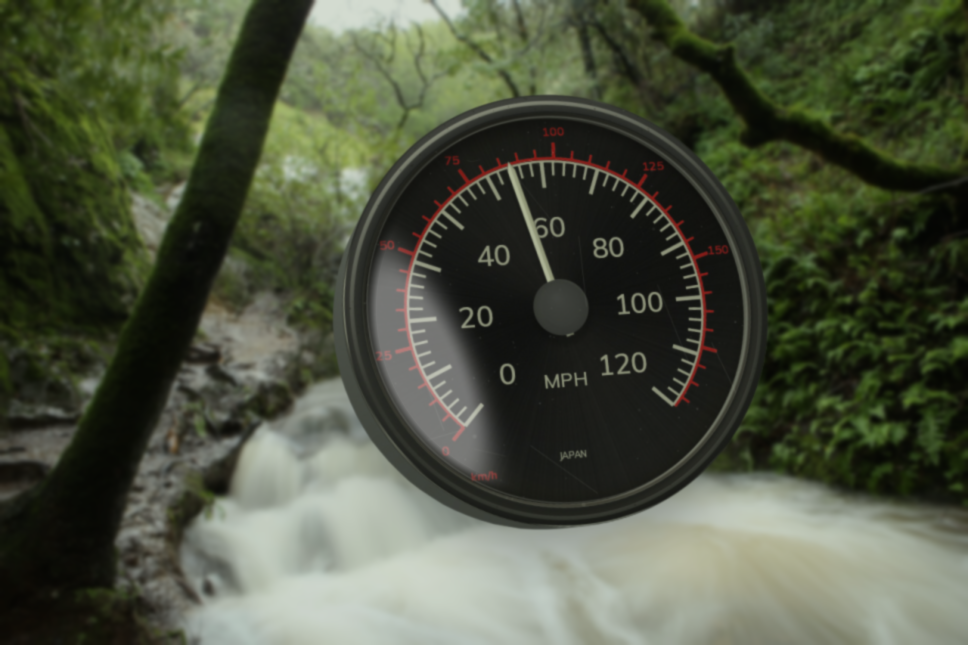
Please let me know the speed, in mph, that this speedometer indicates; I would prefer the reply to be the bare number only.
54
